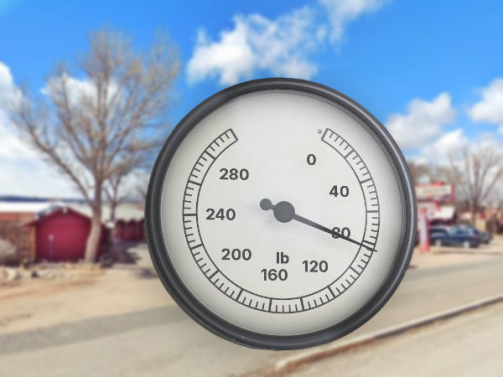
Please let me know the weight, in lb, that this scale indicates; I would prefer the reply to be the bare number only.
84
